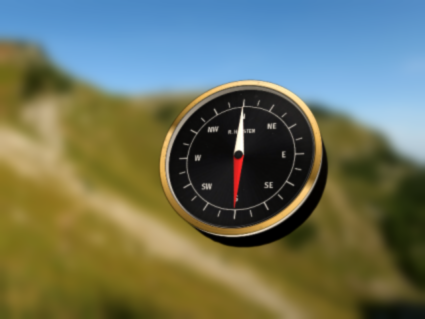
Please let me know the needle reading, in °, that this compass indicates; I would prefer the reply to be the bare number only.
180
